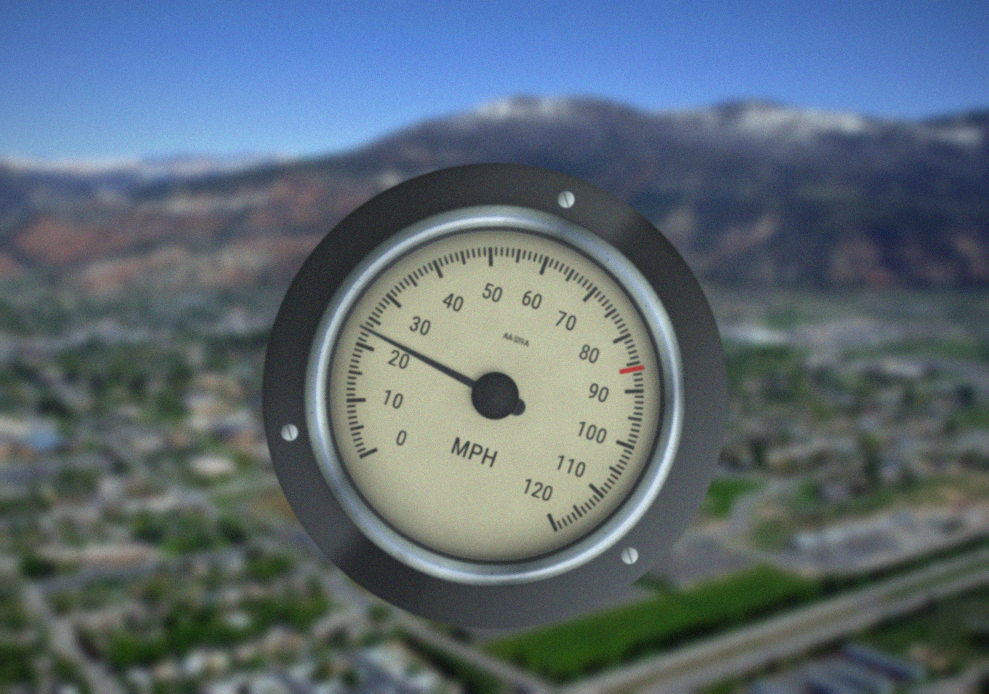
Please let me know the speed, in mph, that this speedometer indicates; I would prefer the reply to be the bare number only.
23
